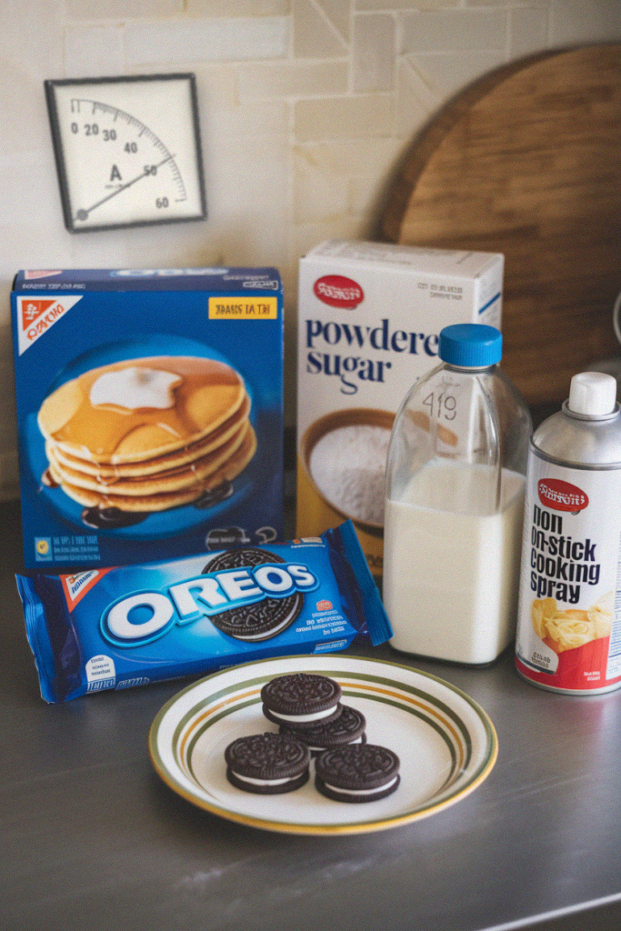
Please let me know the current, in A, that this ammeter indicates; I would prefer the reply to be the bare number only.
50
